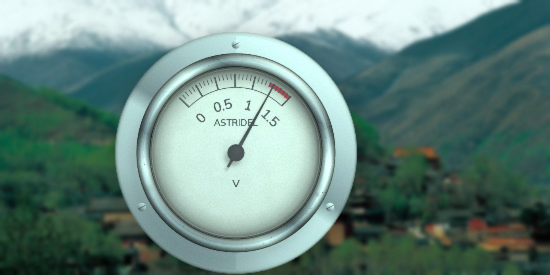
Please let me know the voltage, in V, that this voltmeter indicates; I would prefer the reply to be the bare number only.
1.25
